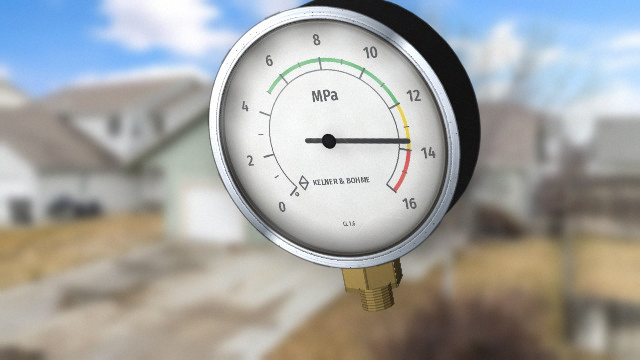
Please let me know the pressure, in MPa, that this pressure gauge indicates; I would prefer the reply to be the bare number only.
13.5
